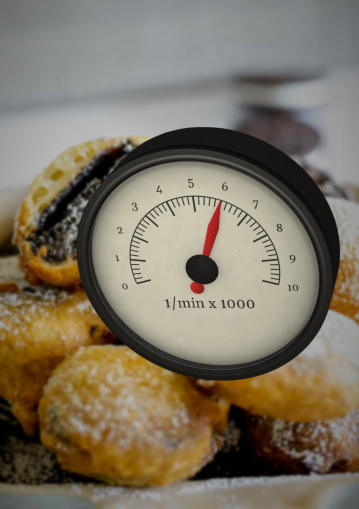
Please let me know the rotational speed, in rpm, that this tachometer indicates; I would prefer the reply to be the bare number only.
6000
